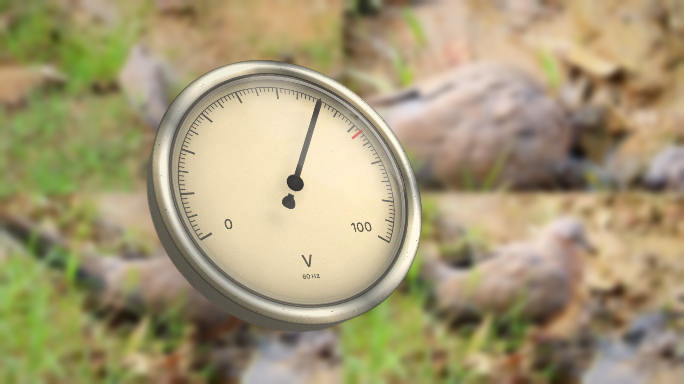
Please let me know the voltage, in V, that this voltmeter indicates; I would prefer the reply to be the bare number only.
60
